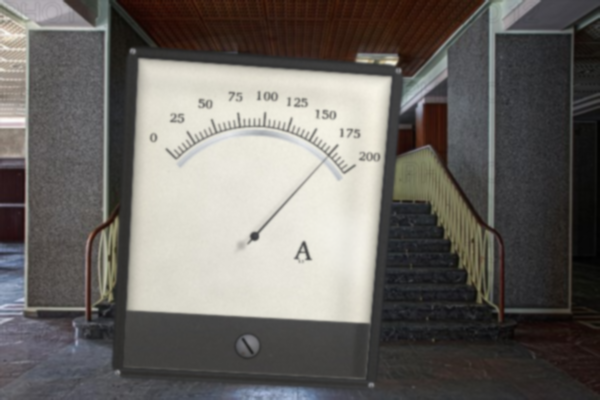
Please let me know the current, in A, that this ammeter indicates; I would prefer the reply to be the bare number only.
175
